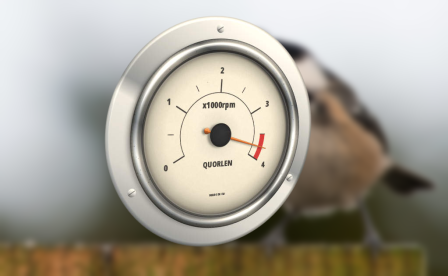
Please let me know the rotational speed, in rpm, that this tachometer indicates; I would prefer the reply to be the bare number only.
3750
